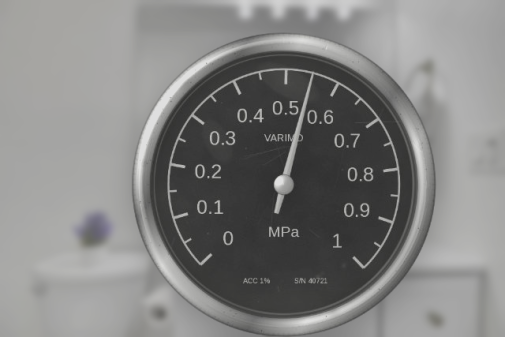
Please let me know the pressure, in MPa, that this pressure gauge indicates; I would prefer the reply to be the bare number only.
0.55
